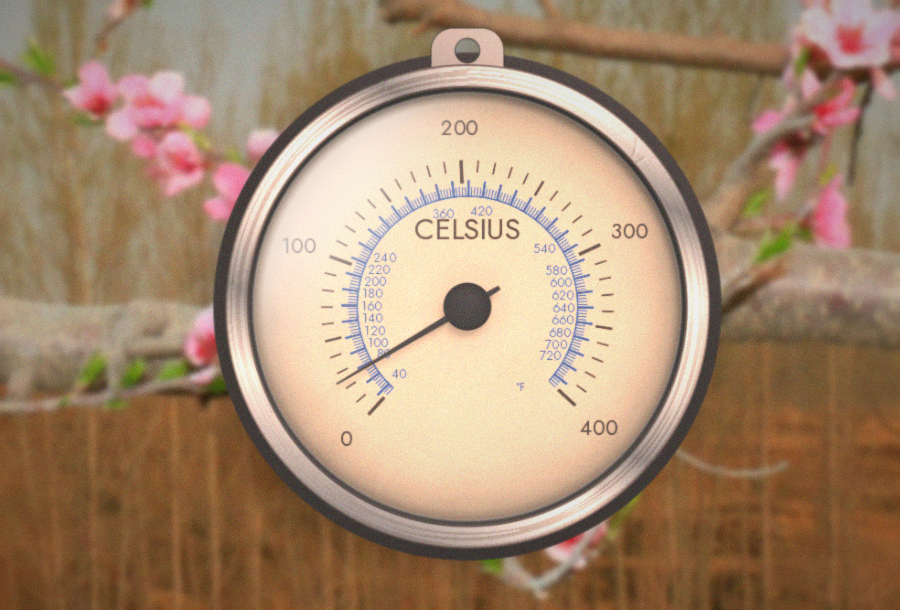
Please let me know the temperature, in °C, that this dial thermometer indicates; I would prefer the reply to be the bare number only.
25
